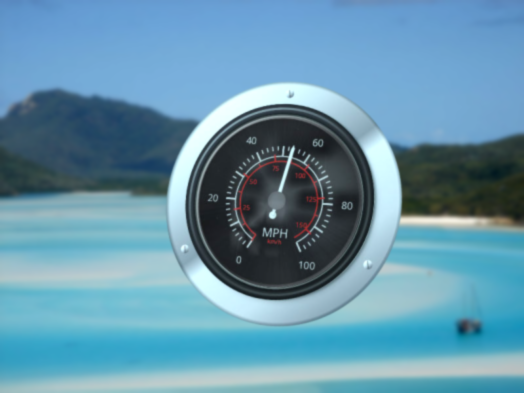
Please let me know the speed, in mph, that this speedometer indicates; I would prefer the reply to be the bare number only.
54
